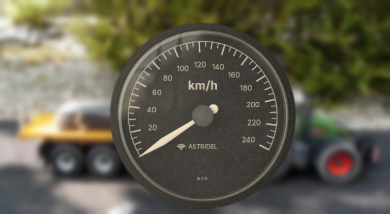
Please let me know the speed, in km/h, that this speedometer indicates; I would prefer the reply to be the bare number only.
0
